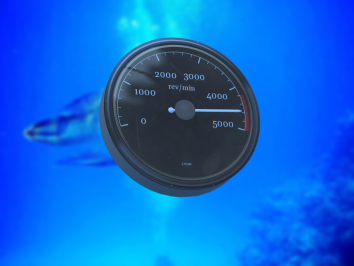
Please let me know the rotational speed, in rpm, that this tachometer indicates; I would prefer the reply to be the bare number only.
4600
